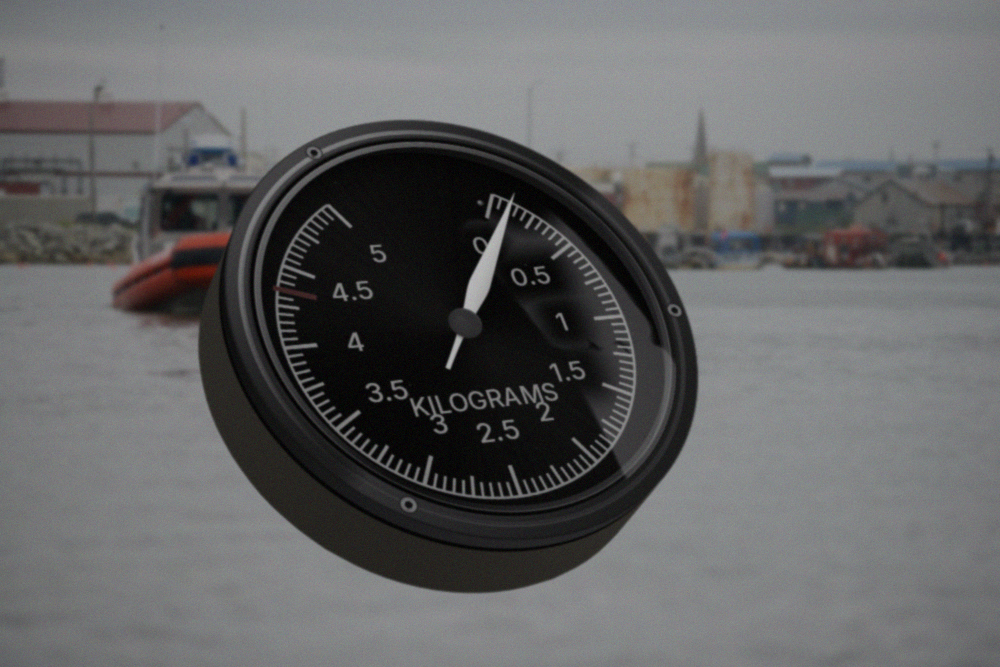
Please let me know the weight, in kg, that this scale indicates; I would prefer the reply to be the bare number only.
0.1
